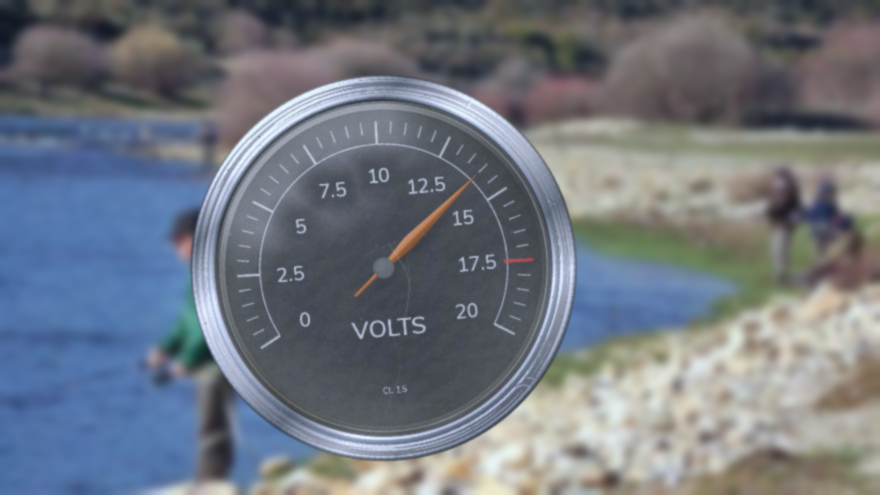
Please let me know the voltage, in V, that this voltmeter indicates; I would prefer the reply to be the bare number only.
14
